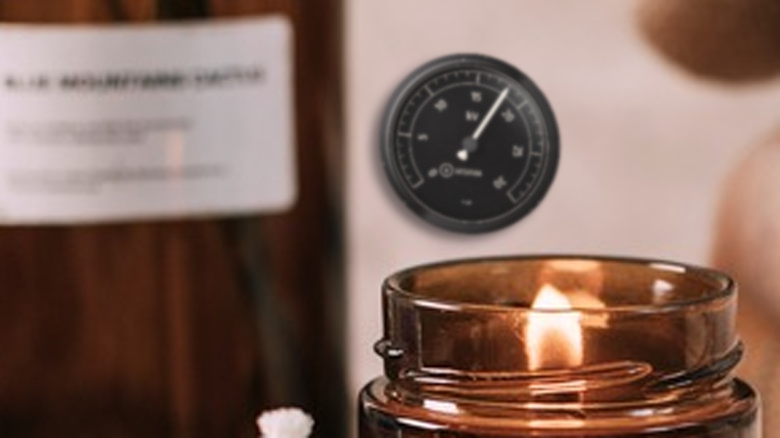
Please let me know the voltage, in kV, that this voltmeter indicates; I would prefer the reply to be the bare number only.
18
